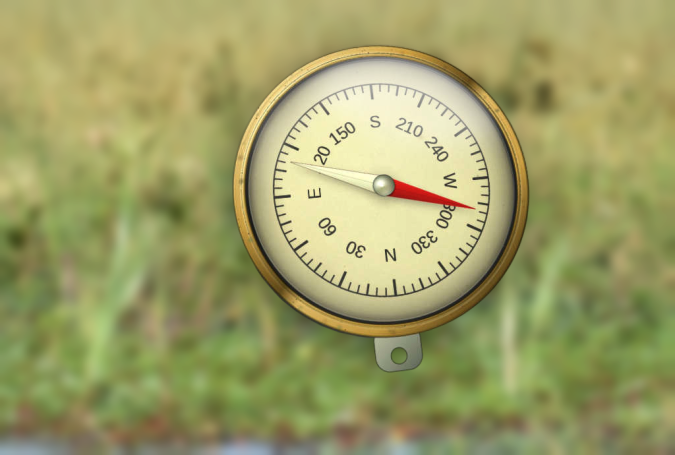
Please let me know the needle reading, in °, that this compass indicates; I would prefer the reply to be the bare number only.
290
